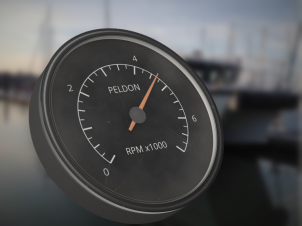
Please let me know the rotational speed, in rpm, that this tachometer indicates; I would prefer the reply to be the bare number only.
4625
